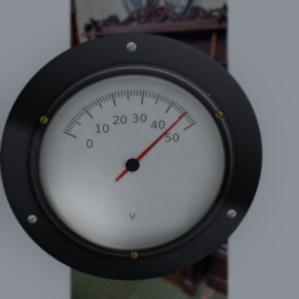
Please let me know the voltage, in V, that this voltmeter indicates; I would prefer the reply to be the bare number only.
45
